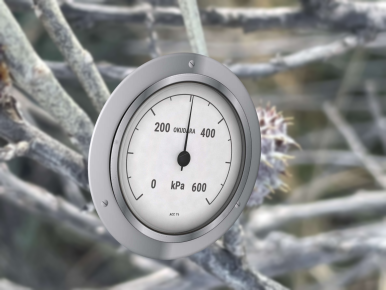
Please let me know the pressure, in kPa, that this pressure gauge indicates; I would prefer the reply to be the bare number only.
300
